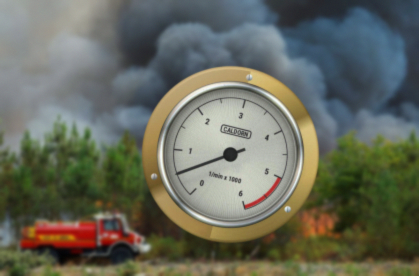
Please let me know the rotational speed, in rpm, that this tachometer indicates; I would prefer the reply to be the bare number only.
500
